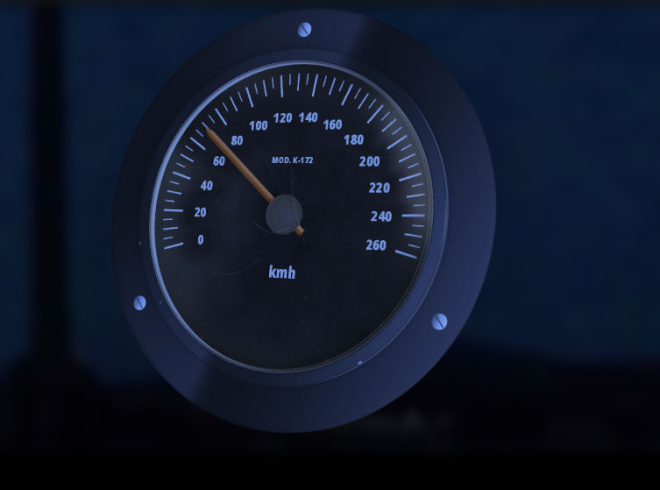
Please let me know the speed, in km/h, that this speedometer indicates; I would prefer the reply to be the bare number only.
70
